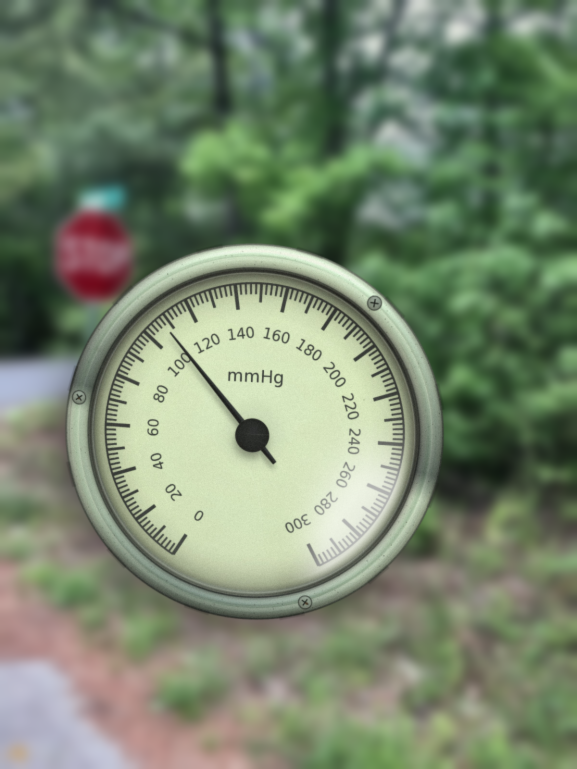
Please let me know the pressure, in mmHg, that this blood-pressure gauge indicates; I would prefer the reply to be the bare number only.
108
